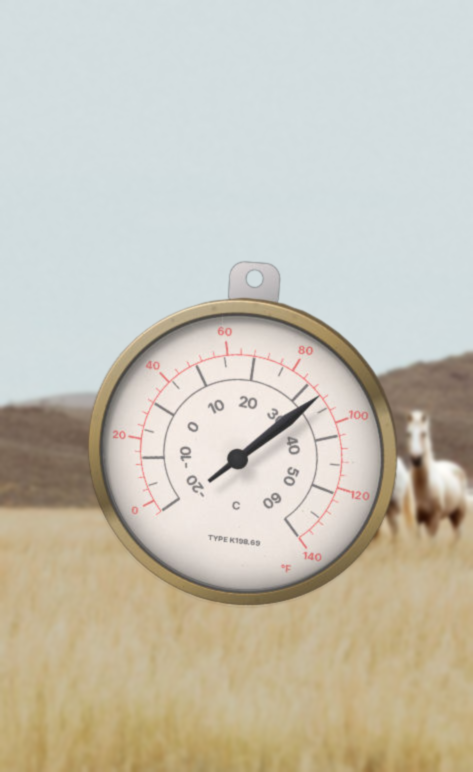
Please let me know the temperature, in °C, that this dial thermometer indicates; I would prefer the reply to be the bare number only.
32.5
